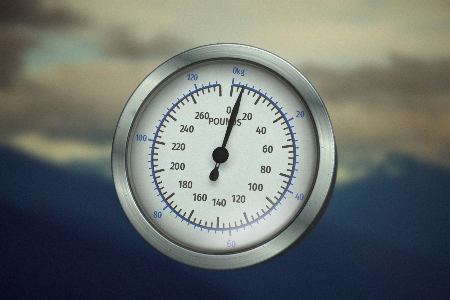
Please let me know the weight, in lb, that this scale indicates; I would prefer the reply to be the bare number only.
8
